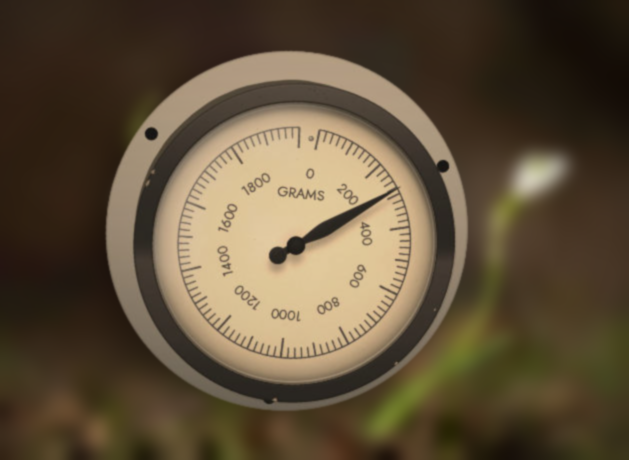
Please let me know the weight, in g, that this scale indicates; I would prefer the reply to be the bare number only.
280
